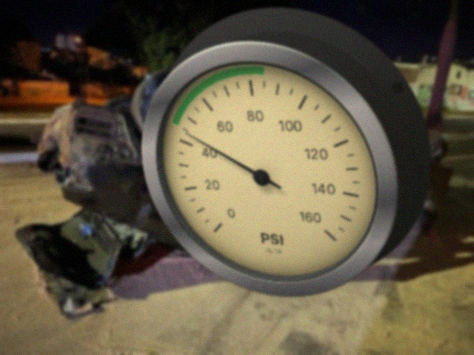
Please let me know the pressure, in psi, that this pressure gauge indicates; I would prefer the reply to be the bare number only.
45
